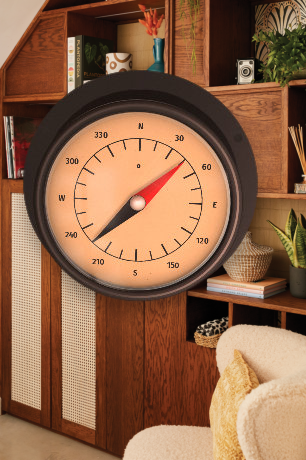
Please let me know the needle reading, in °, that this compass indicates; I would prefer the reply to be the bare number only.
45
